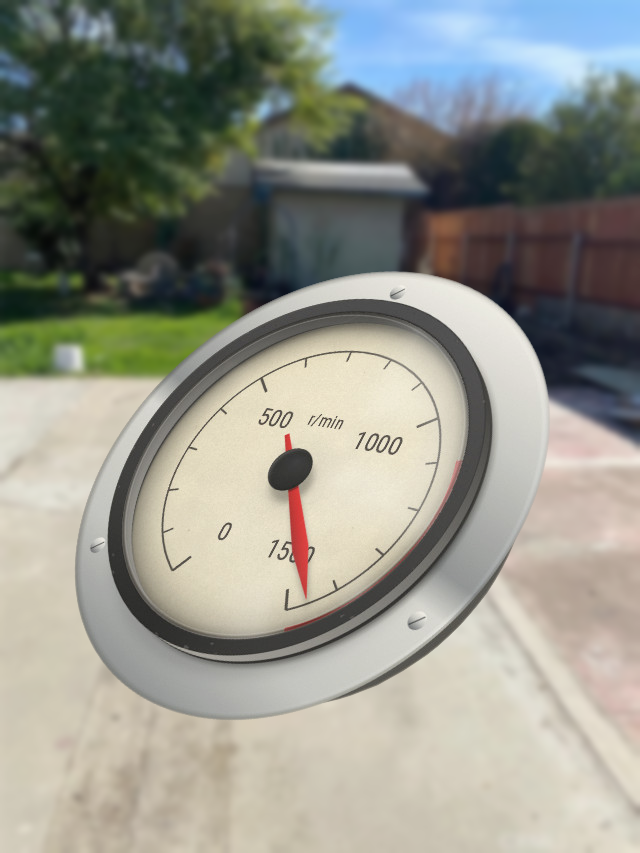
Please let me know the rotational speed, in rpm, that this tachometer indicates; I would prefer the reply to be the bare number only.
1450
